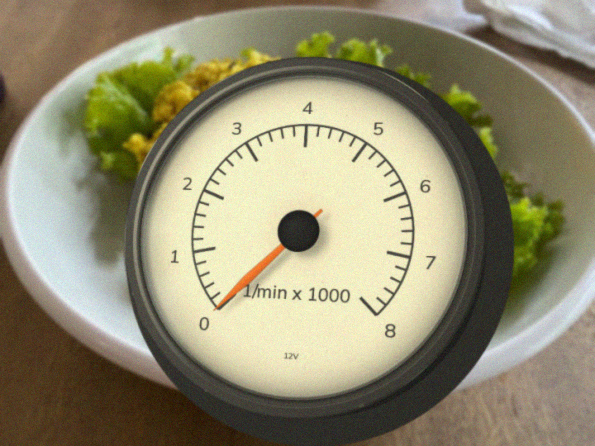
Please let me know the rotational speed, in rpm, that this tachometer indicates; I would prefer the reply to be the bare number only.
0
